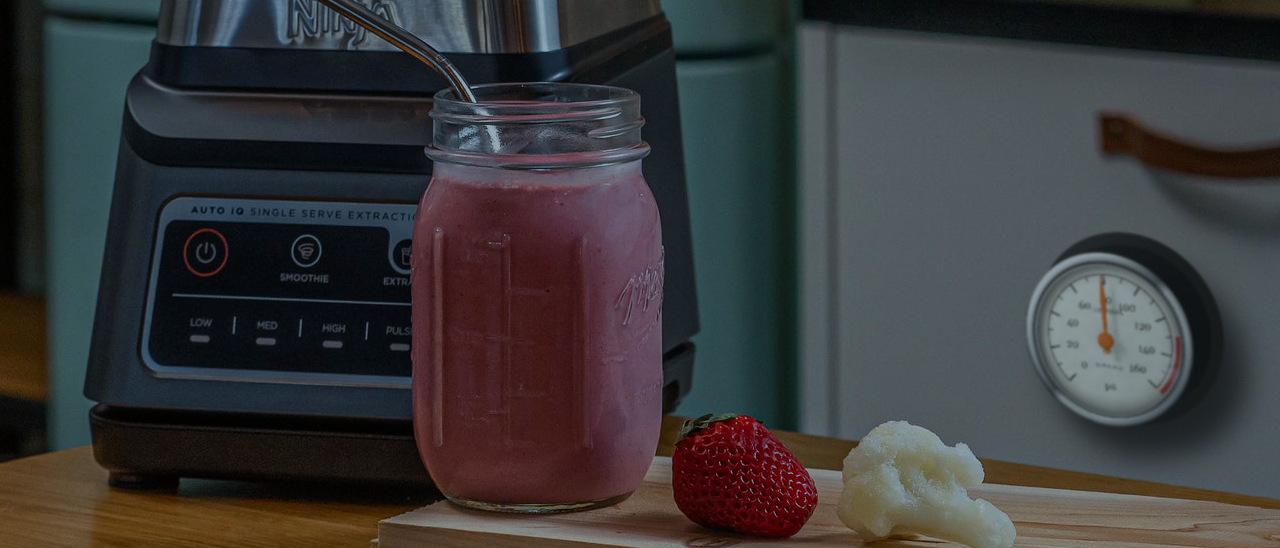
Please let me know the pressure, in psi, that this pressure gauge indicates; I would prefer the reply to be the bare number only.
80
